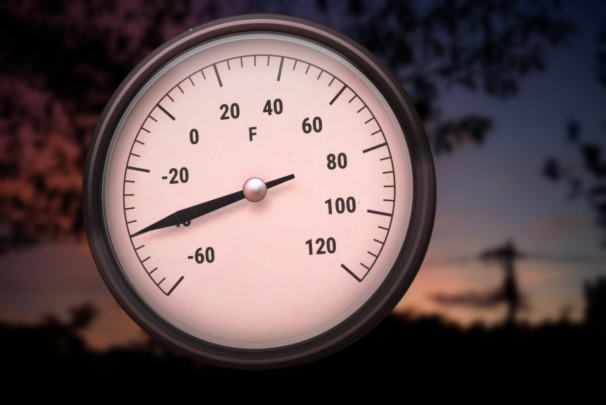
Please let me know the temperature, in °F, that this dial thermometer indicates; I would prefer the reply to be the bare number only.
-40
